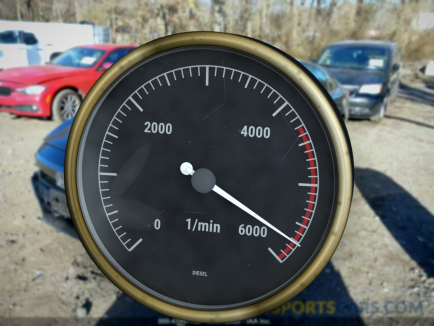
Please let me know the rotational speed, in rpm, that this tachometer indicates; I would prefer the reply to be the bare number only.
5700
